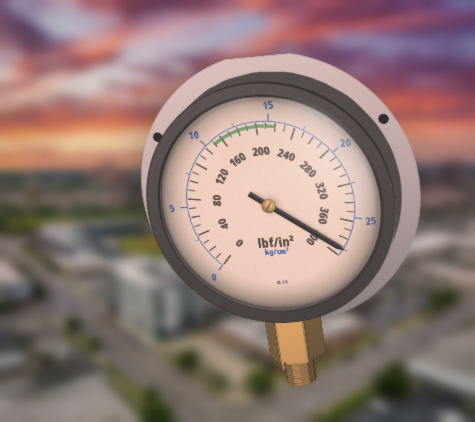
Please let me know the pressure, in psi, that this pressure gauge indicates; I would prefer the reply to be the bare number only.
390
